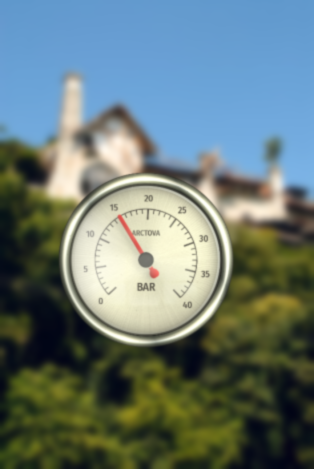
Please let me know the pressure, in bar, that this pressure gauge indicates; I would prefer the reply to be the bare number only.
15
